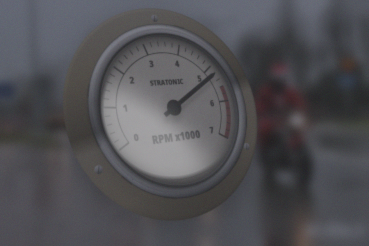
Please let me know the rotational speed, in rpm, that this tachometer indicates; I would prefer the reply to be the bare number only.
5200
